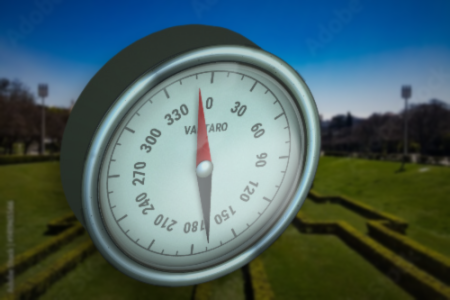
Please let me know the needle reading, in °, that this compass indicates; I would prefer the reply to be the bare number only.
350
